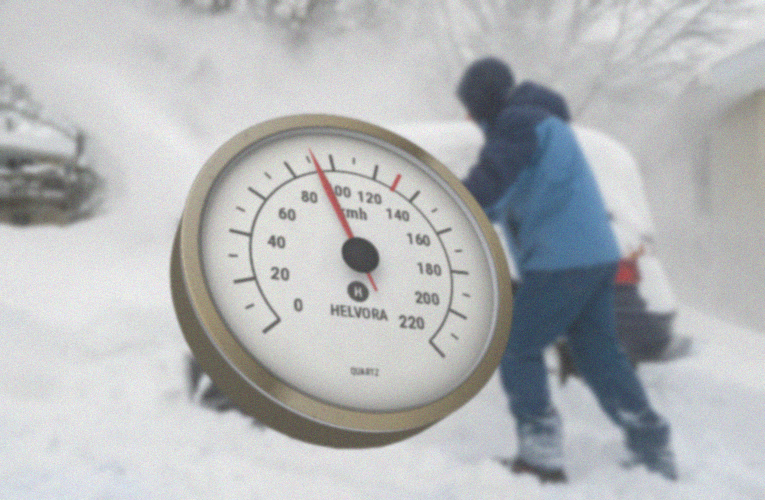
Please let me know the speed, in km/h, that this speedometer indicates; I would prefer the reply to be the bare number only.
90
